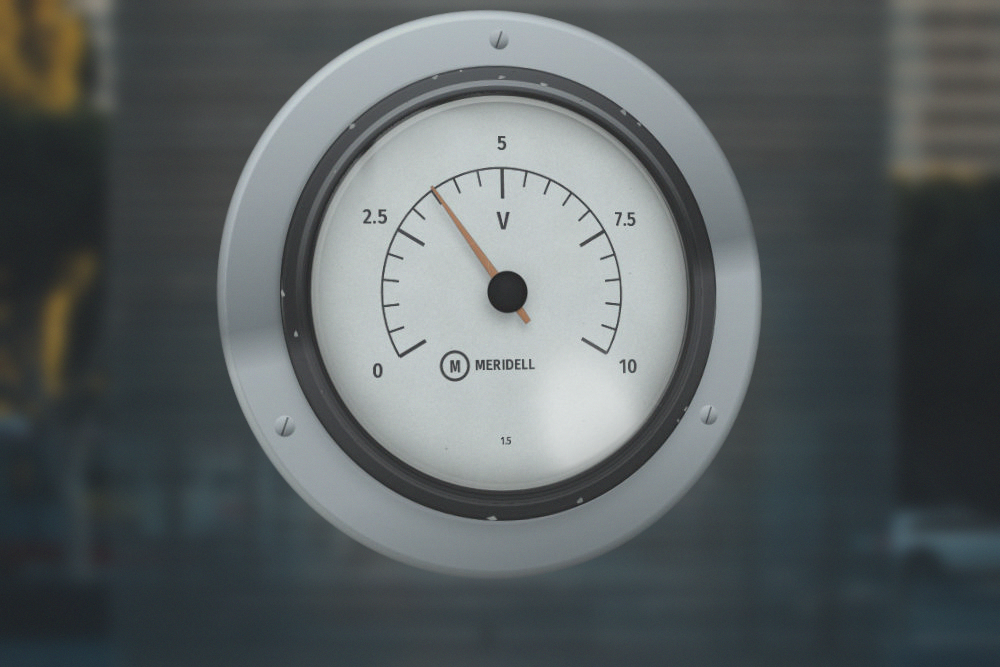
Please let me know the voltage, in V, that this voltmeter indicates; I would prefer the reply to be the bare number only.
3.5
